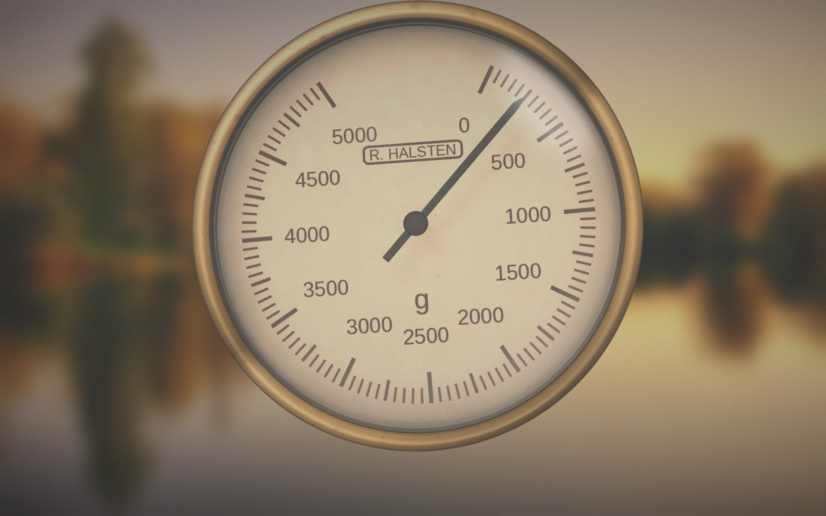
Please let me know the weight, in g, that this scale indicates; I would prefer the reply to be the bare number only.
250
